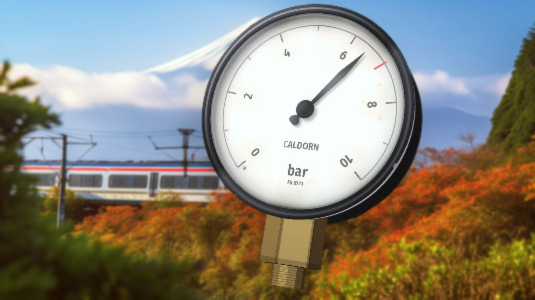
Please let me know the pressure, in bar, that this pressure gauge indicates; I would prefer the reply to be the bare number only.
6.5
